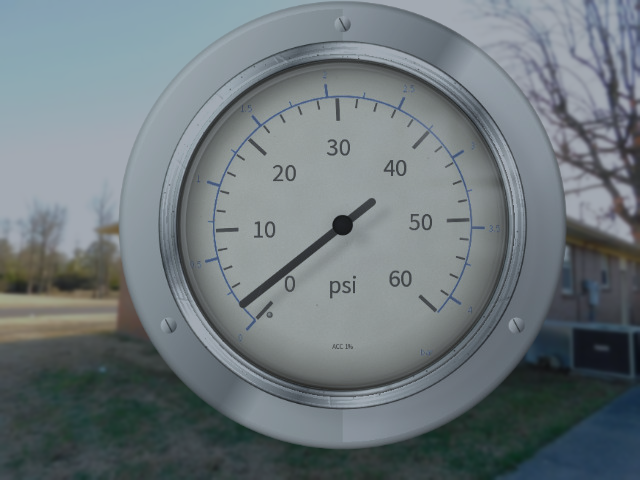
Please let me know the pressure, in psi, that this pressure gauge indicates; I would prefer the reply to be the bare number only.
2
